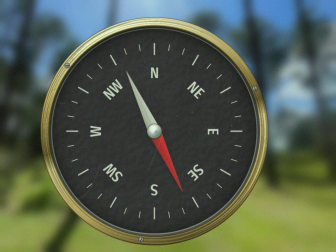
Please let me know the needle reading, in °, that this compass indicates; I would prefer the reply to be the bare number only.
155
